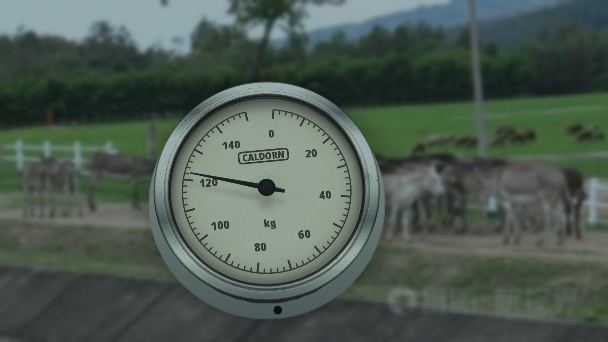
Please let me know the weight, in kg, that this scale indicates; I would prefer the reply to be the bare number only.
122
